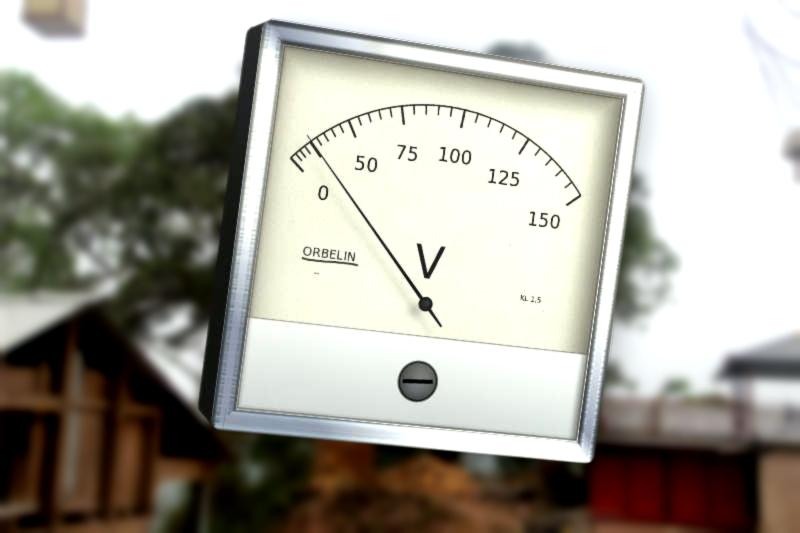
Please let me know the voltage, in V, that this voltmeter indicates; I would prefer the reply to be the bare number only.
25
